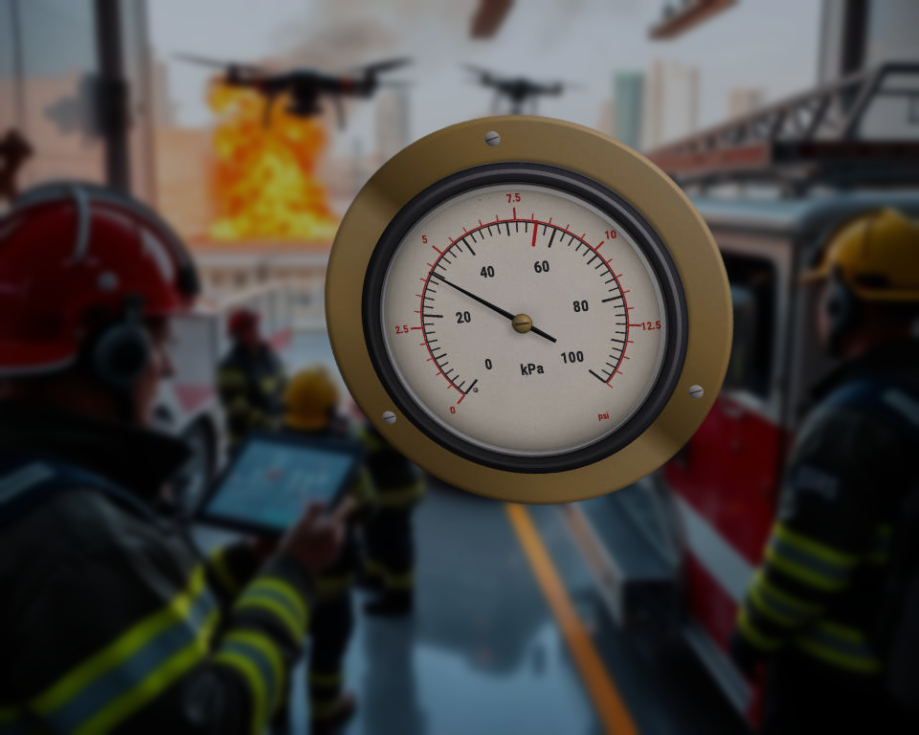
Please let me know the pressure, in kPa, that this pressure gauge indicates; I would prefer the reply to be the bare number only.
30
